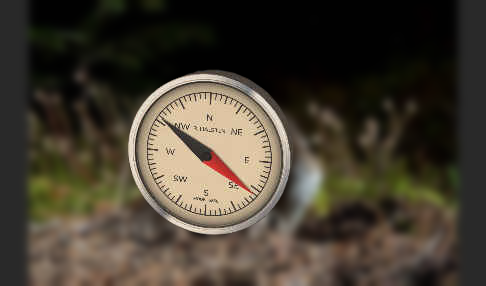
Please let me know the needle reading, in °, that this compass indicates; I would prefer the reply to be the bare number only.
125
